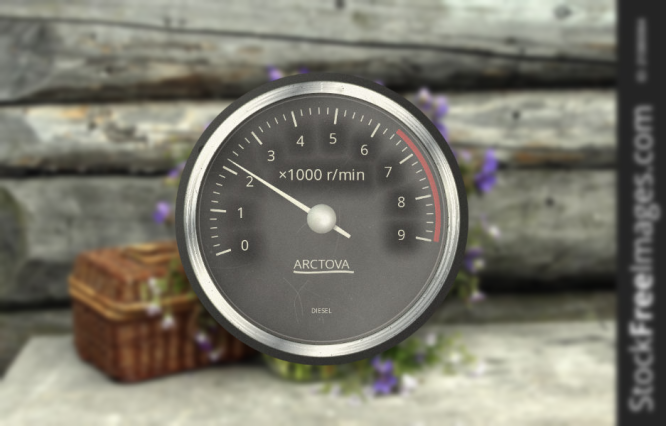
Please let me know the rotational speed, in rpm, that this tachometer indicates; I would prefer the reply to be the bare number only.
2200
